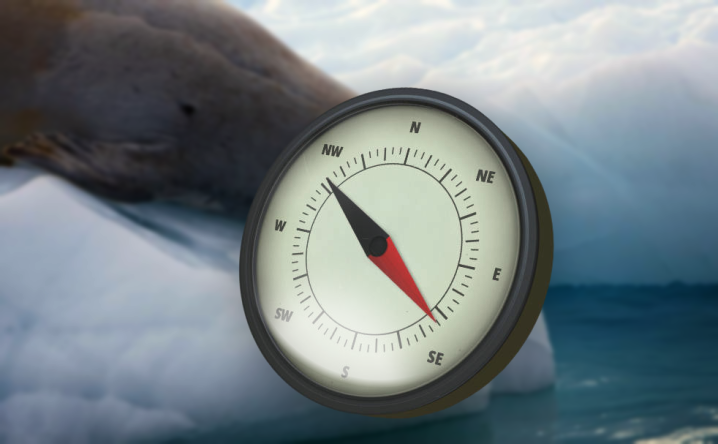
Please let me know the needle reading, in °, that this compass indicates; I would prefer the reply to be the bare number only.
125
